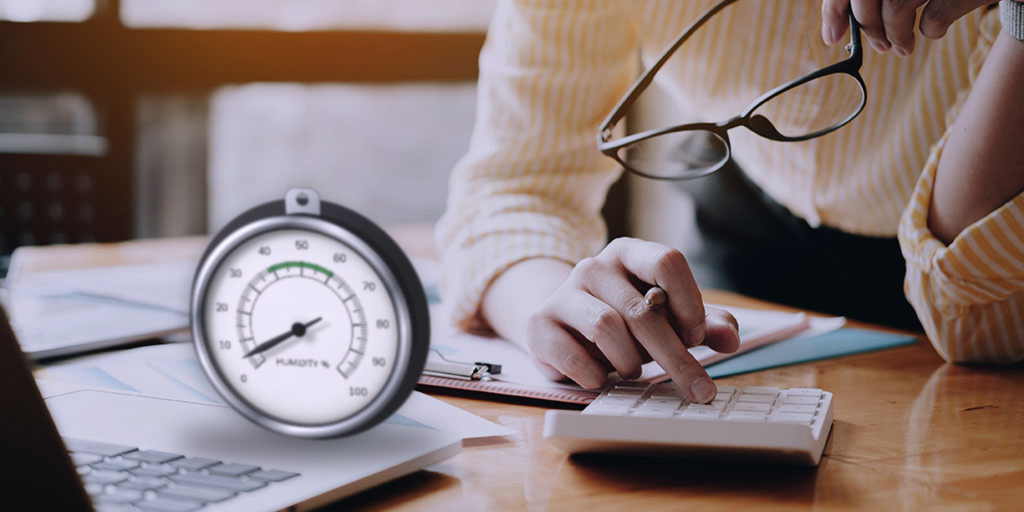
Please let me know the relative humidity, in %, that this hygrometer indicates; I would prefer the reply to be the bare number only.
5
